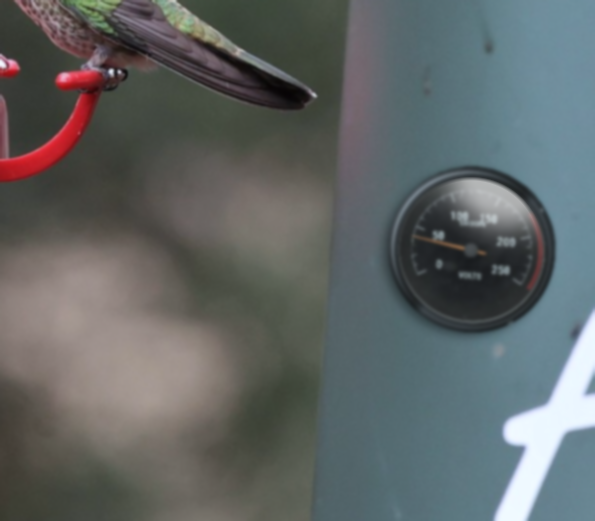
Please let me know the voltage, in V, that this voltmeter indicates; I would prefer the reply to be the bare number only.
40
